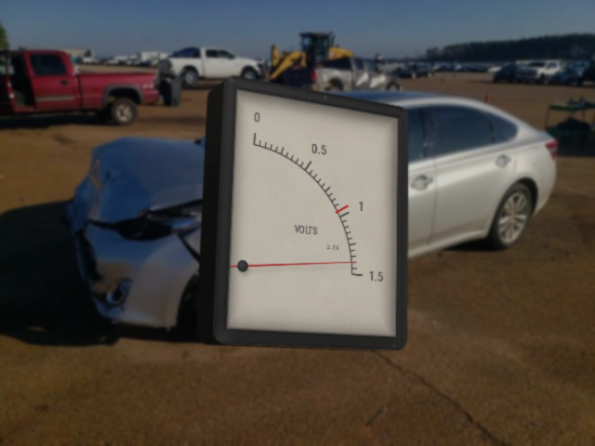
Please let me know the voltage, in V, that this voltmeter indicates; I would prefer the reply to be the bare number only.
1.4
